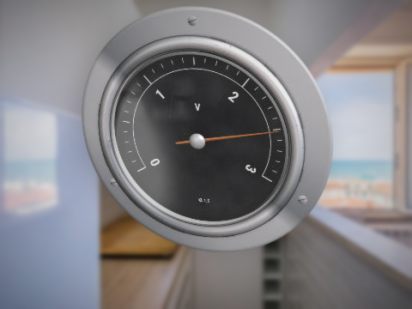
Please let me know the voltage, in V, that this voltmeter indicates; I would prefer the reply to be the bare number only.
2.5
